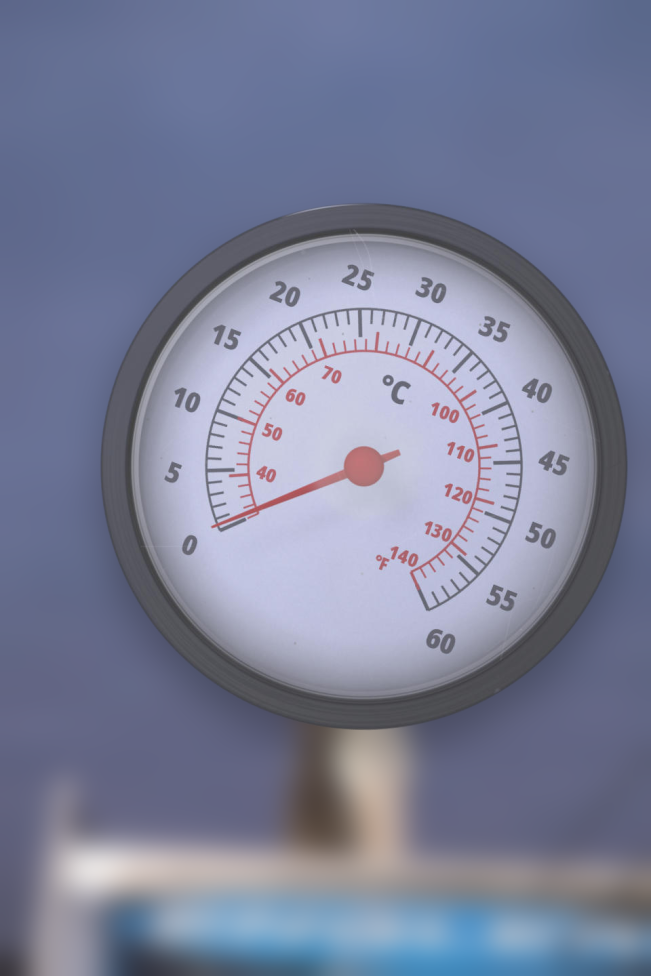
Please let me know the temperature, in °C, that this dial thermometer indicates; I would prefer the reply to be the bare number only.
0.5
